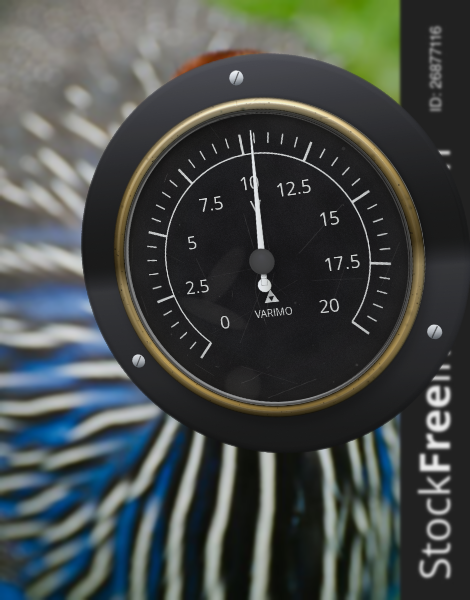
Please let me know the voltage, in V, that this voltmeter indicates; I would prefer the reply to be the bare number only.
10.5
